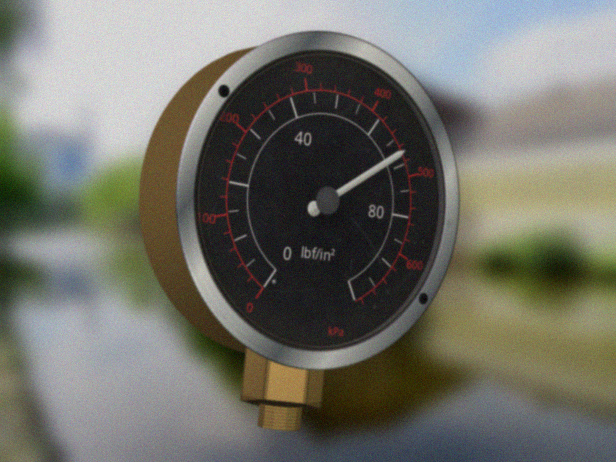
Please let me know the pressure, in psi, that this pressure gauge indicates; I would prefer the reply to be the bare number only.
67.5
